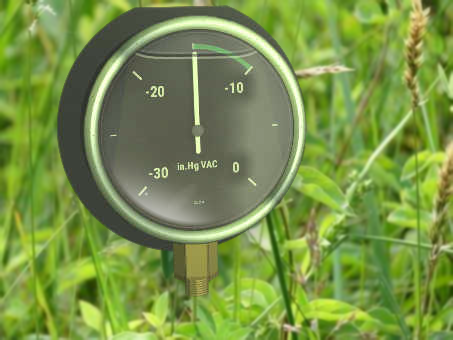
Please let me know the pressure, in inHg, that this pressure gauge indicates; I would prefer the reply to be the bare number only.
-15
